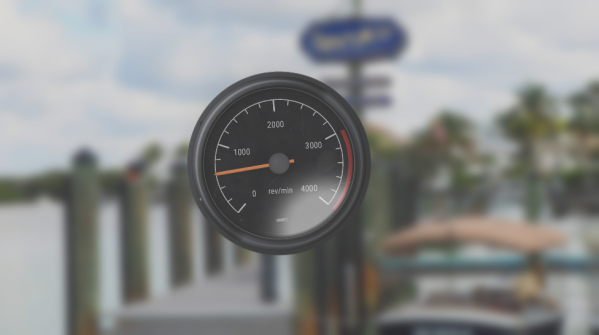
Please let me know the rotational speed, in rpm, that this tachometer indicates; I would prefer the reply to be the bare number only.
600
